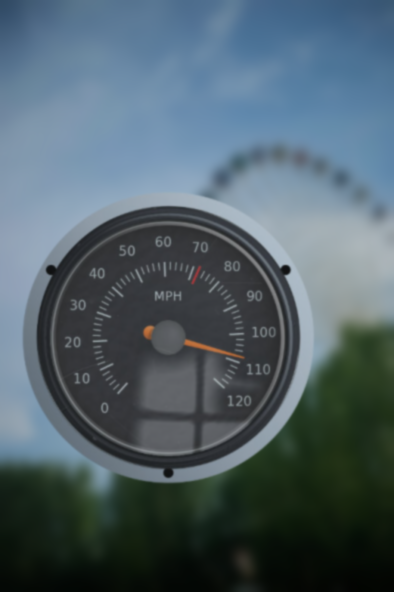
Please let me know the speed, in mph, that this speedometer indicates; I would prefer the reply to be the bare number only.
108
